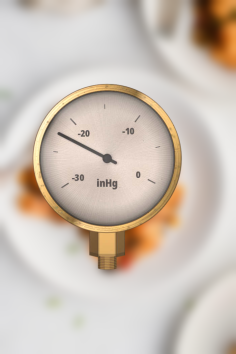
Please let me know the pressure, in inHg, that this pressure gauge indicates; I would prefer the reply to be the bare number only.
-22.5
